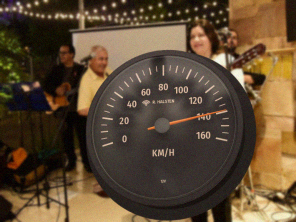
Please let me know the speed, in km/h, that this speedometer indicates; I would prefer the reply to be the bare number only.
140
